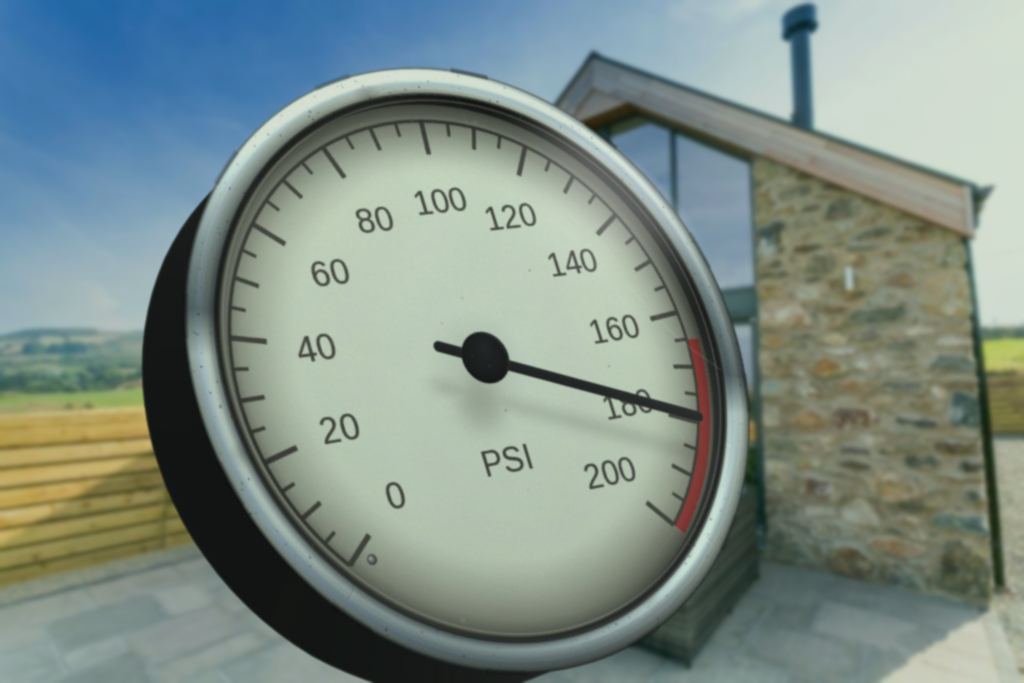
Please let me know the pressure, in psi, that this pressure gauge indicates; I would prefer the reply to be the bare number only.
180
